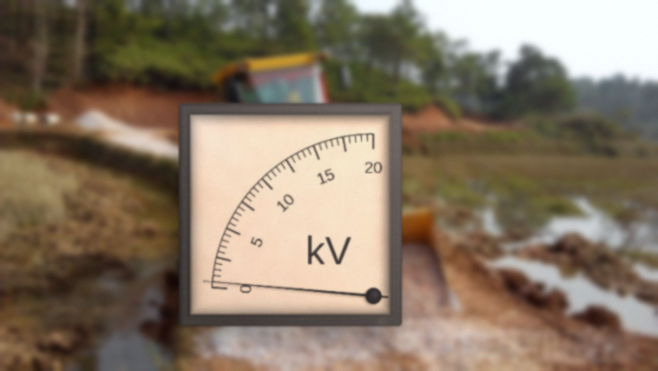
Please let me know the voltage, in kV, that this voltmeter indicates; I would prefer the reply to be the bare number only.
0.5
